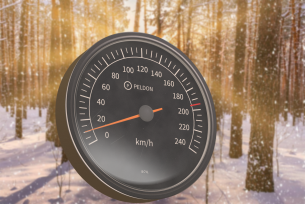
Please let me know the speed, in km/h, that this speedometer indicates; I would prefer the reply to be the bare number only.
10
